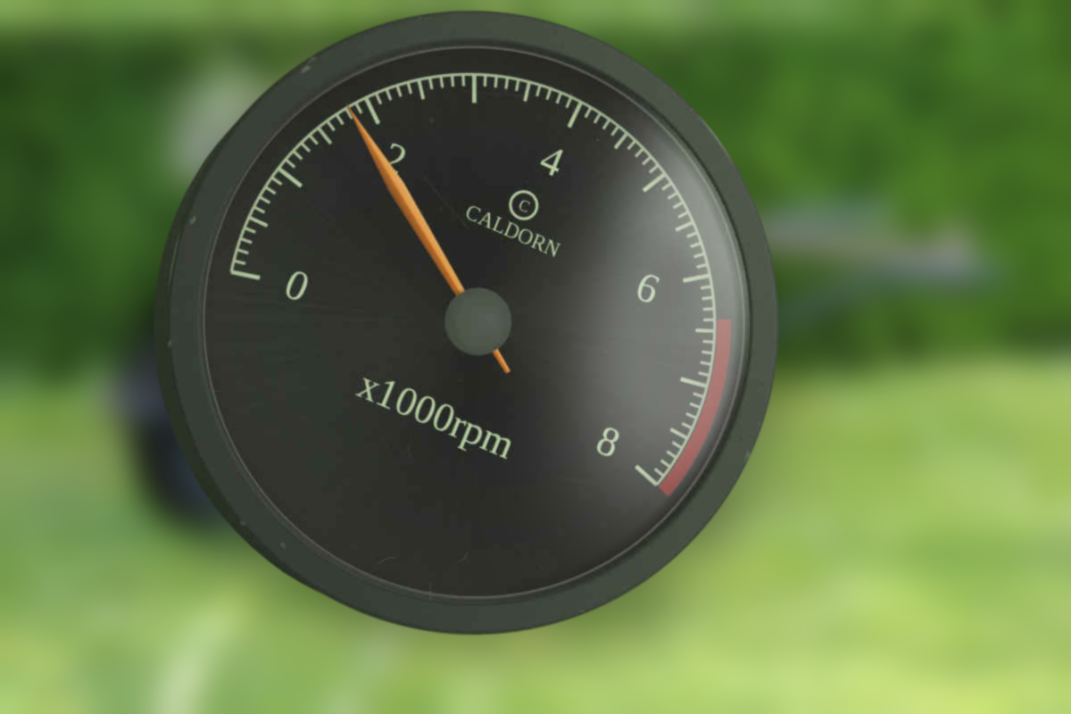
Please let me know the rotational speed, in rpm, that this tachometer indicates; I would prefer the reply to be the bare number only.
1800
